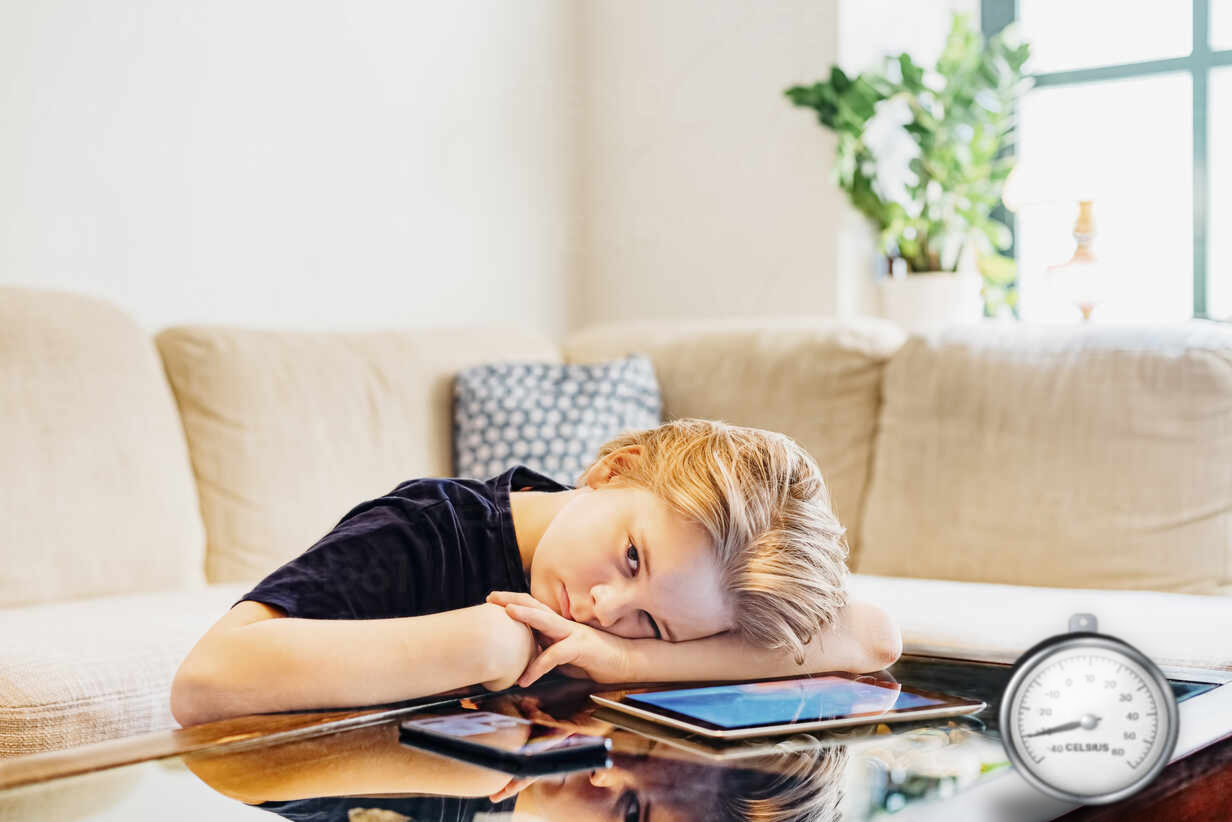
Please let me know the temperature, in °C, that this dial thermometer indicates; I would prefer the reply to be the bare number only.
-30
